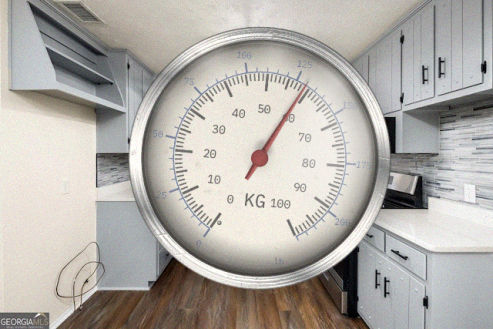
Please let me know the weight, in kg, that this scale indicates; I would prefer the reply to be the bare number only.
59
